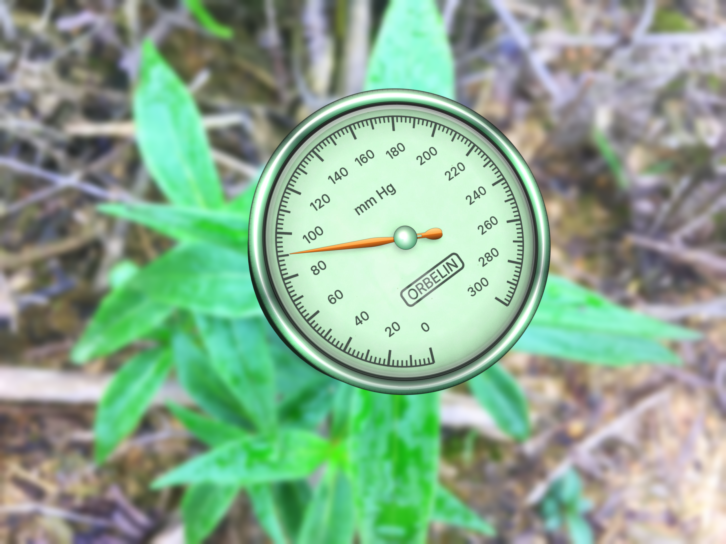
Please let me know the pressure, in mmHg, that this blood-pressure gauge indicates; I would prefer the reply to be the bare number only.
90
